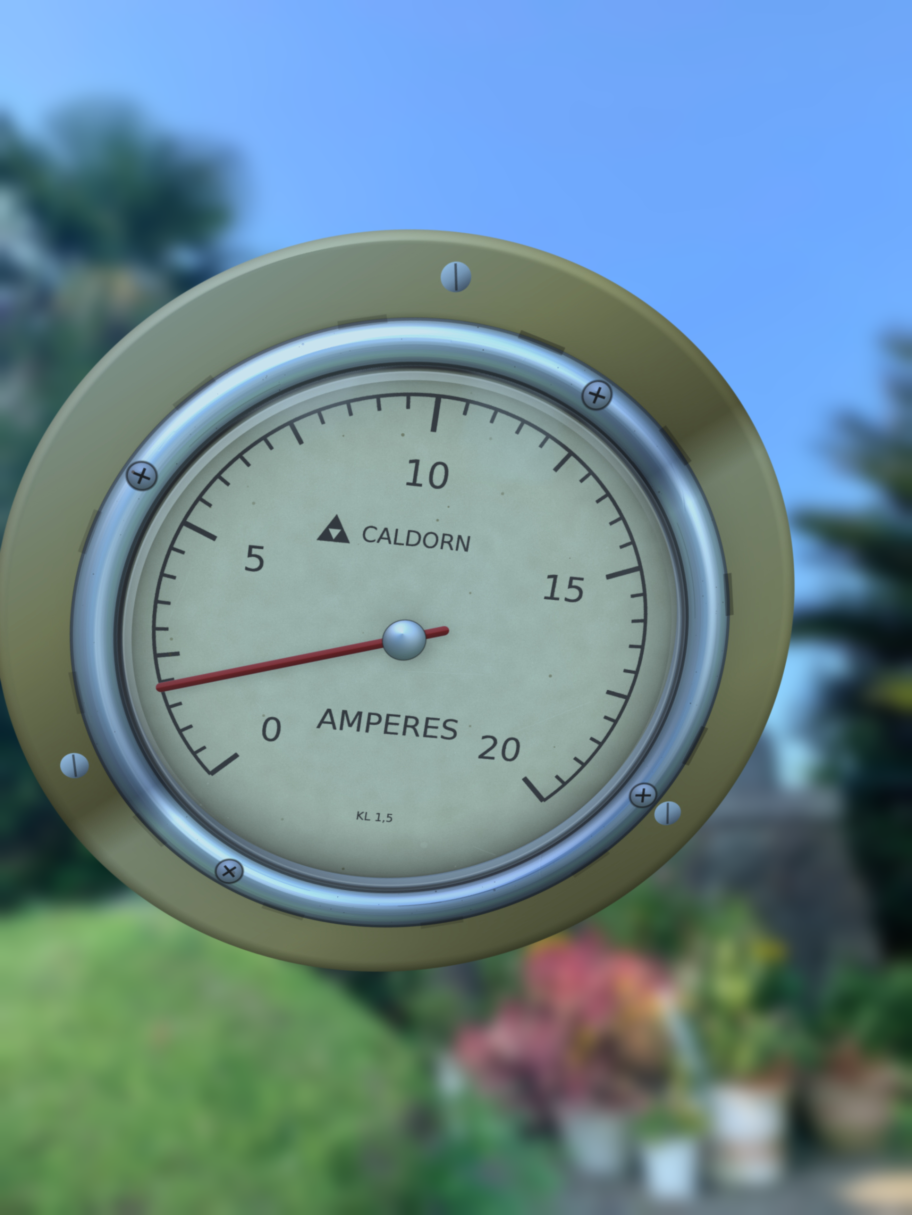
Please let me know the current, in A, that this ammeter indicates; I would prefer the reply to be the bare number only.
2
